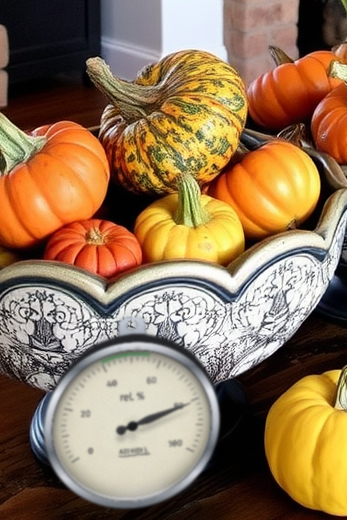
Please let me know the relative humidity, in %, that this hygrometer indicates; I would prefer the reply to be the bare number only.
80
